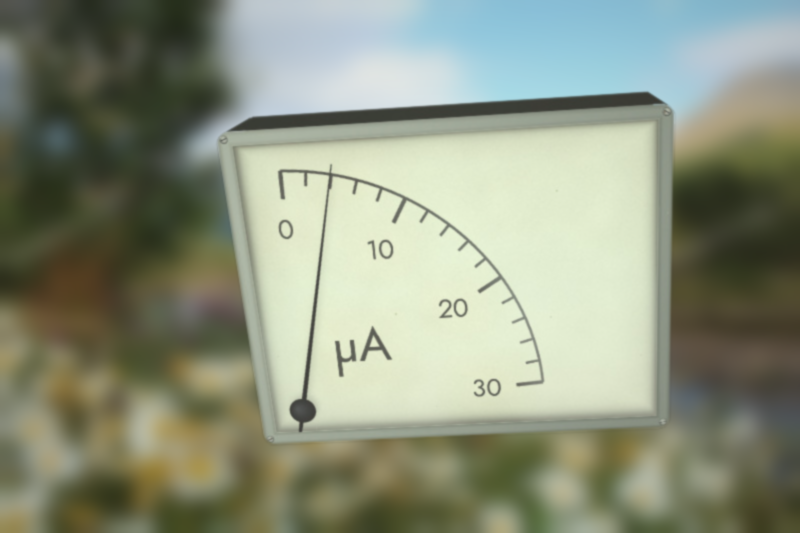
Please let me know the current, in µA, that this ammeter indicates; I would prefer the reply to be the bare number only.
4
